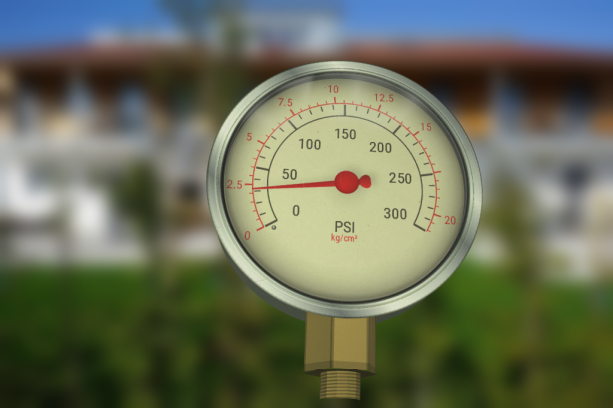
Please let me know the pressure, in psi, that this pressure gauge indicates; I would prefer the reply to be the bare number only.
30
